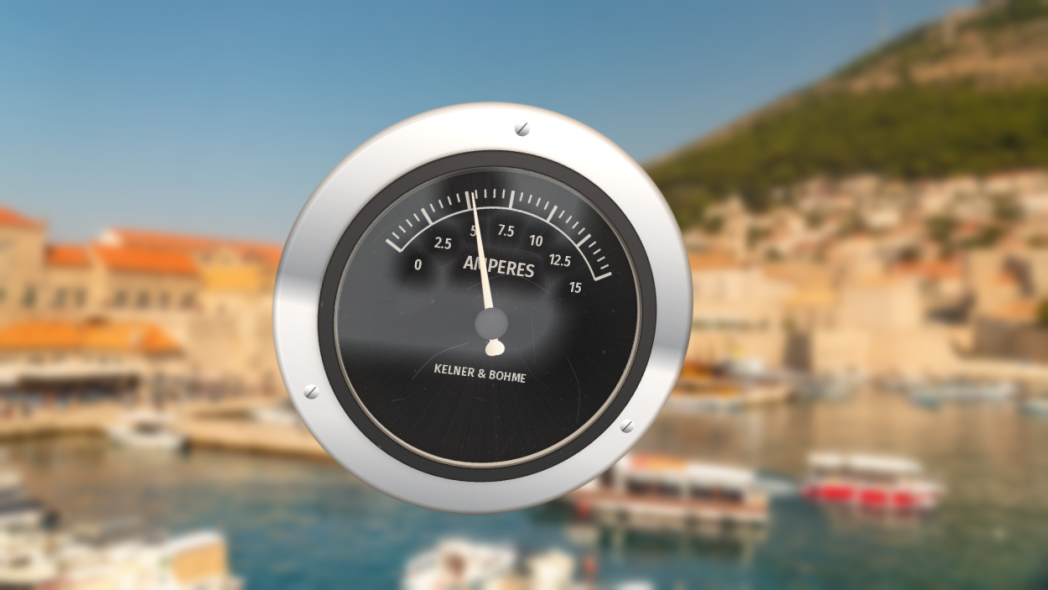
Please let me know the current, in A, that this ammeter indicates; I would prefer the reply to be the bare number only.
5.25
